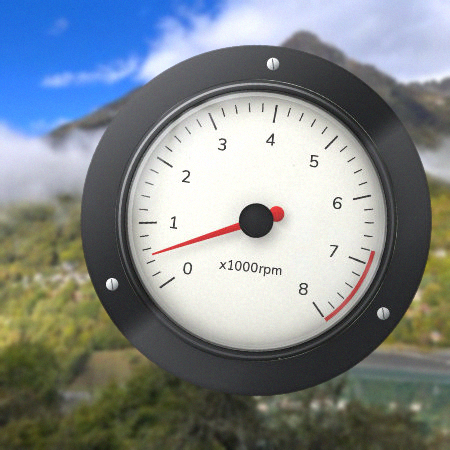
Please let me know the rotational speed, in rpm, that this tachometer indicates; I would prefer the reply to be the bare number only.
500
